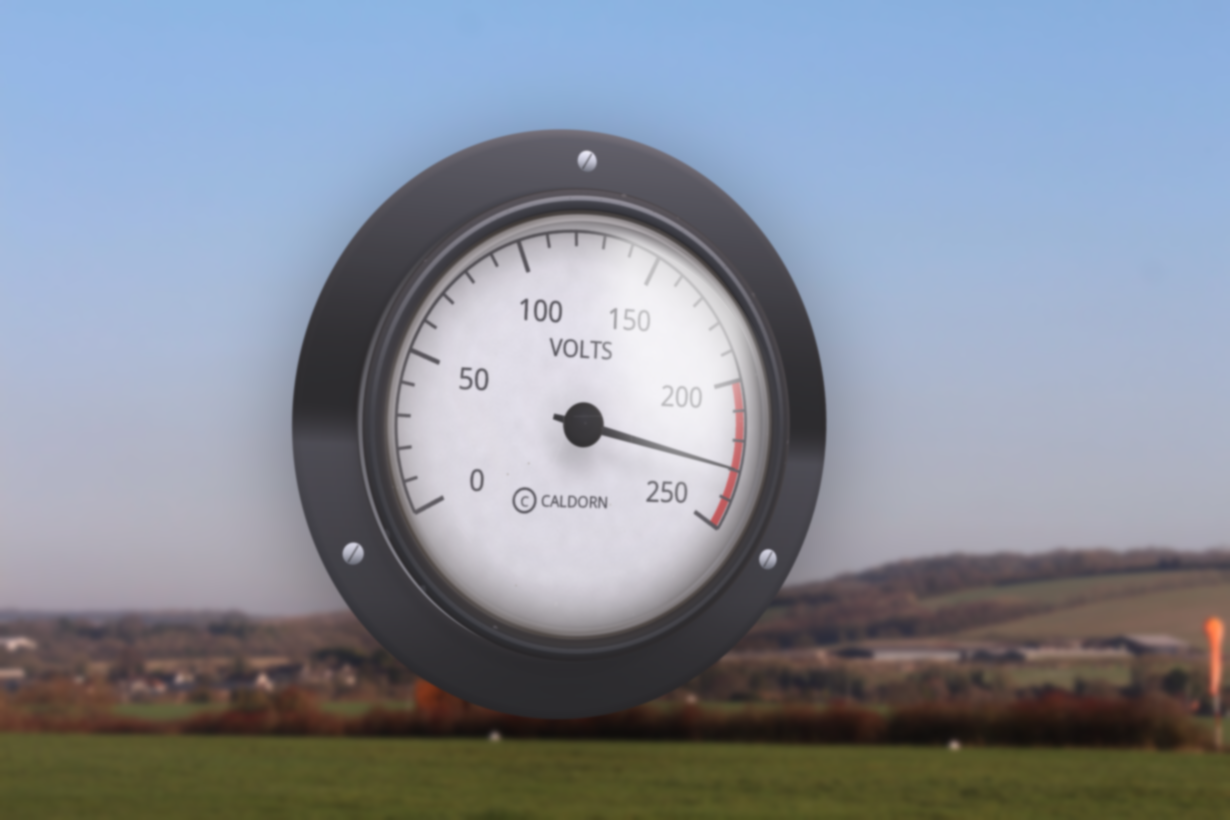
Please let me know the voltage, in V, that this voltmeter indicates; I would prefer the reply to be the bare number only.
230
